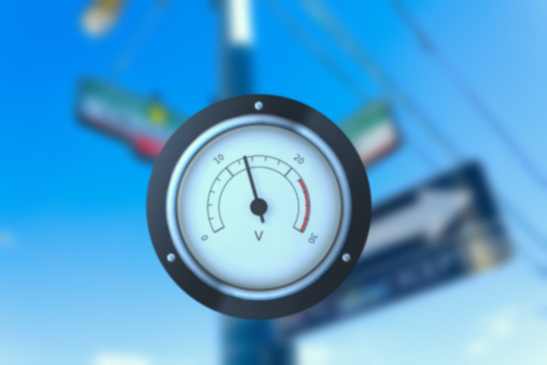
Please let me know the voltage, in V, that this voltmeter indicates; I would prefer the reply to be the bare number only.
13
